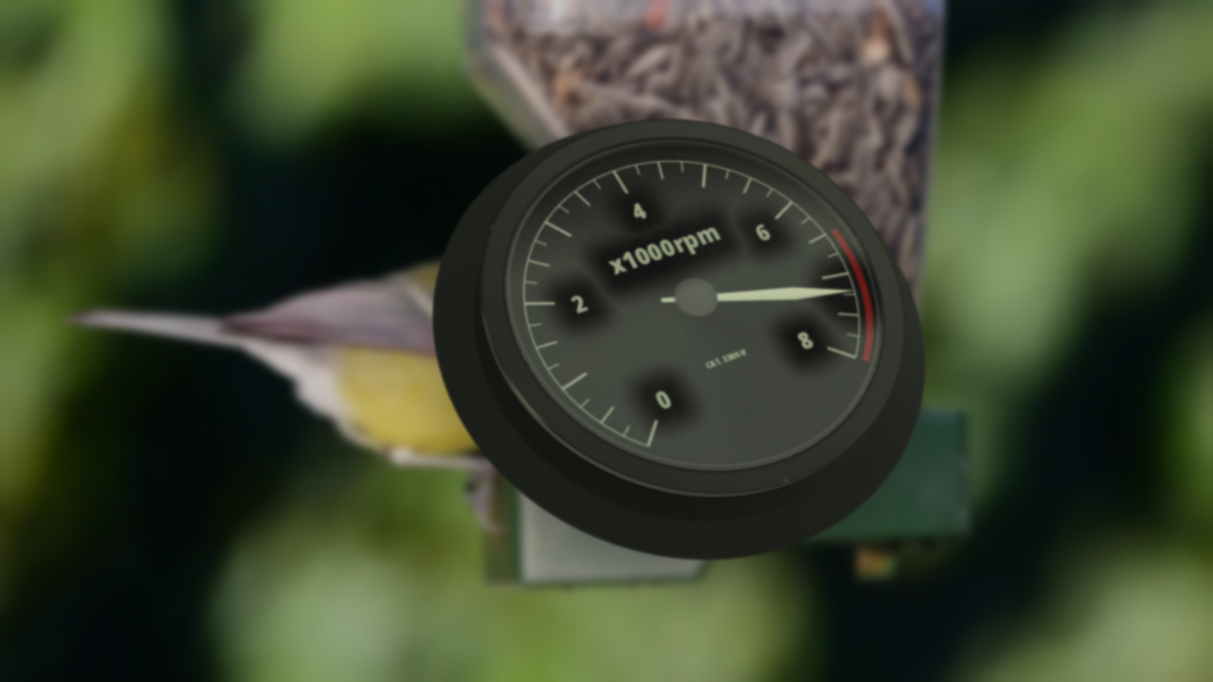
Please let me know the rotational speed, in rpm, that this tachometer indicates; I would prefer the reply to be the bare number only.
7250
